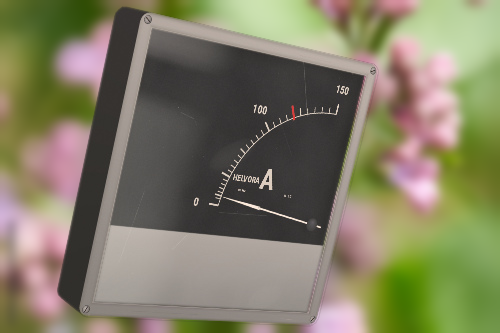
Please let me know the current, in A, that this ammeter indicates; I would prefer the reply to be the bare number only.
25
